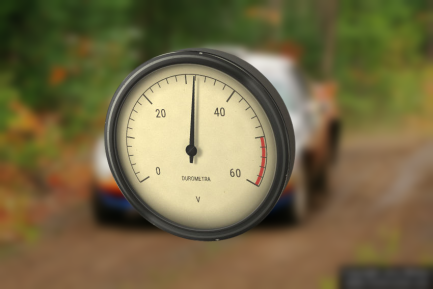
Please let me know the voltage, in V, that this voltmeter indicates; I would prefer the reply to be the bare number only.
32
